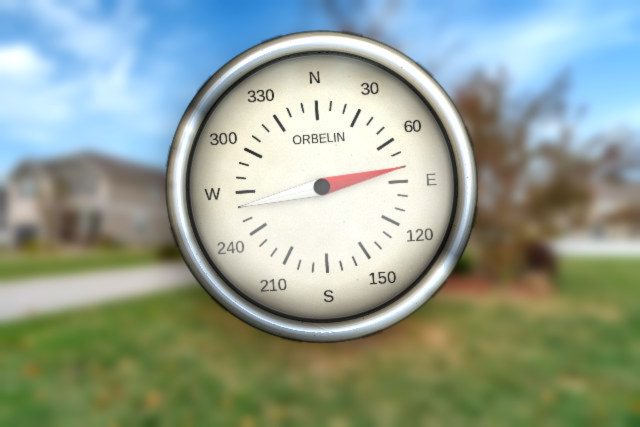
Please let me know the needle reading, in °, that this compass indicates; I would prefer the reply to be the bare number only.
80
